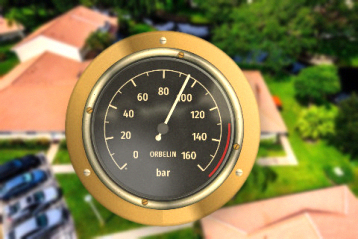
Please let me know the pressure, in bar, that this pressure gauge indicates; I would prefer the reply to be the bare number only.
95
